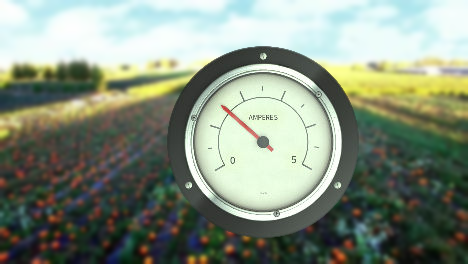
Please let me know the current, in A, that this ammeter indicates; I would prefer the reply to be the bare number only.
1.5
